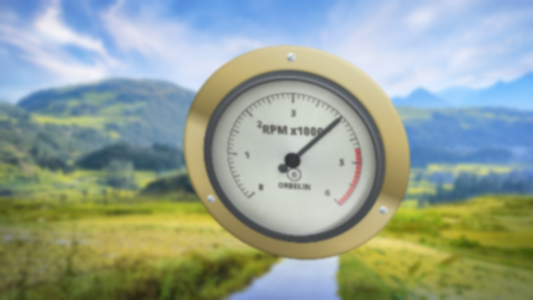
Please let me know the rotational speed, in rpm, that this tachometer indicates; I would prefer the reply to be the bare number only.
4000
